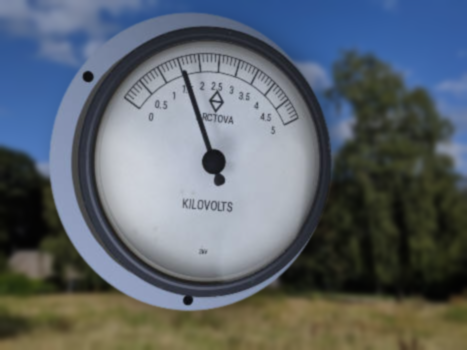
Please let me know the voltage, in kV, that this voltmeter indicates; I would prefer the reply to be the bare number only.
1.5
